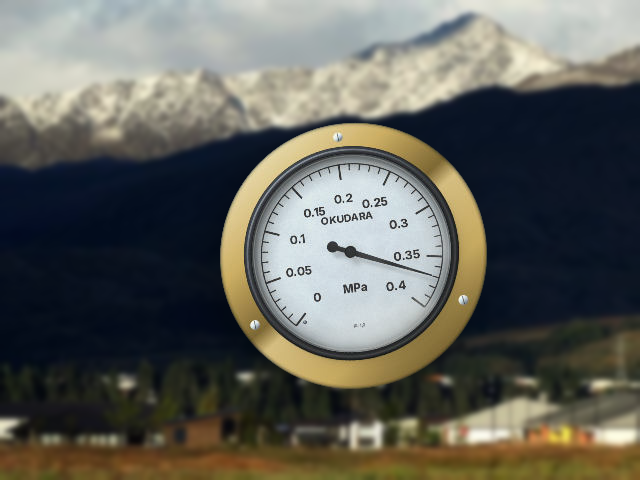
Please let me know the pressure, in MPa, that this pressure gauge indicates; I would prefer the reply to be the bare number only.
0.37
